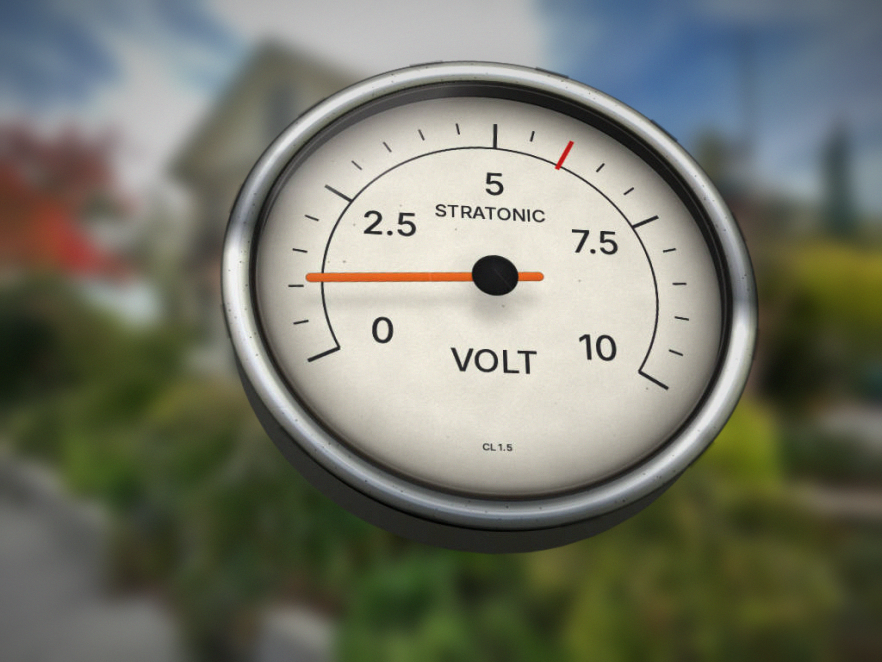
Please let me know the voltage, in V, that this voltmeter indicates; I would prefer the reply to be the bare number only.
1
